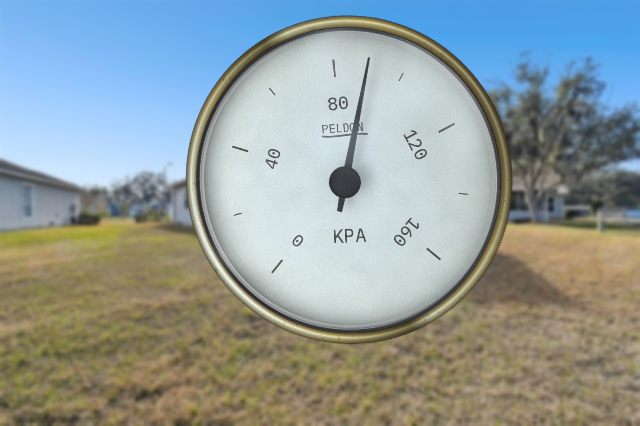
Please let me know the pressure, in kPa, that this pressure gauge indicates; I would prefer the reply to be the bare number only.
90
